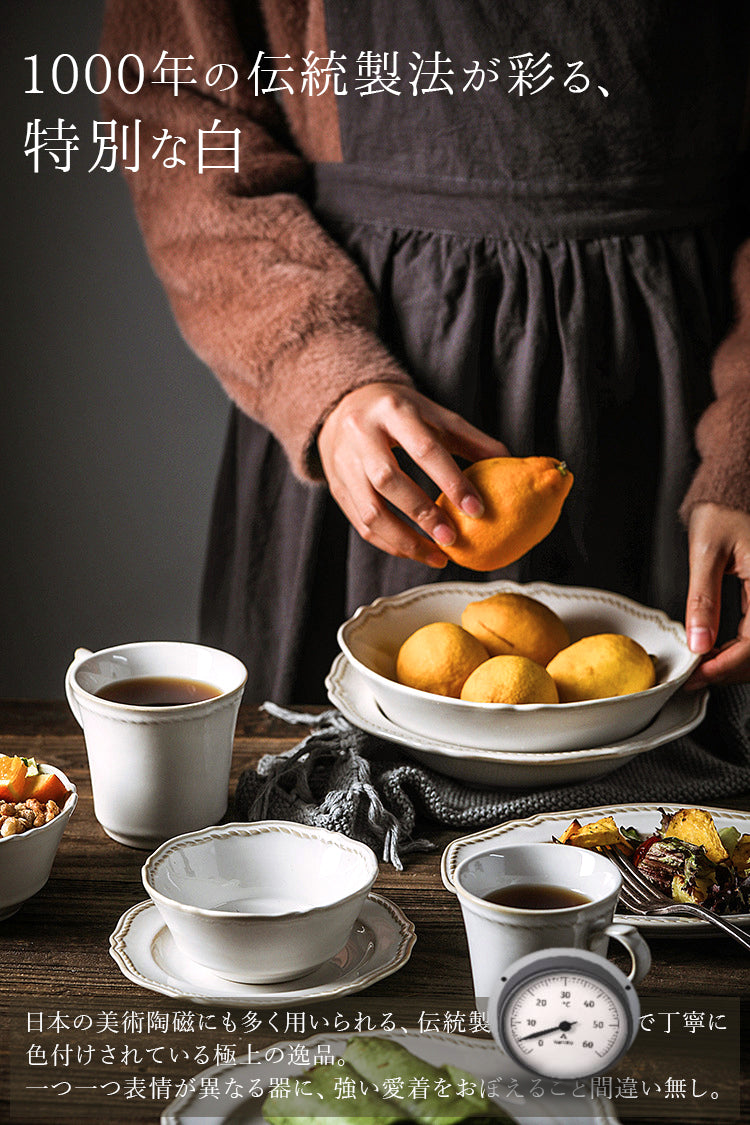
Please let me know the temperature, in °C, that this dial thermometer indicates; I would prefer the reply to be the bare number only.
5
